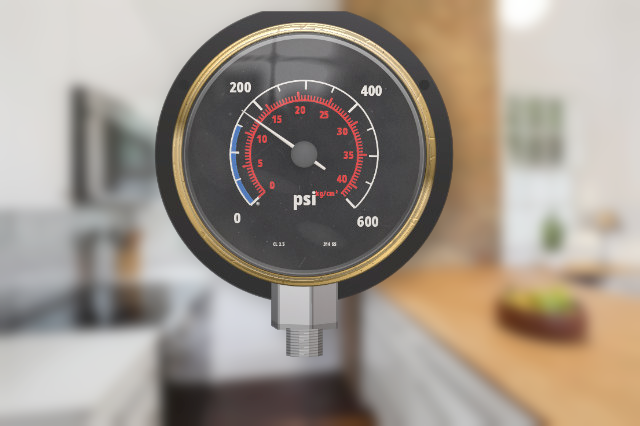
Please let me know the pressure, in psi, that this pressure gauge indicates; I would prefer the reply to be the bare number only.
175
